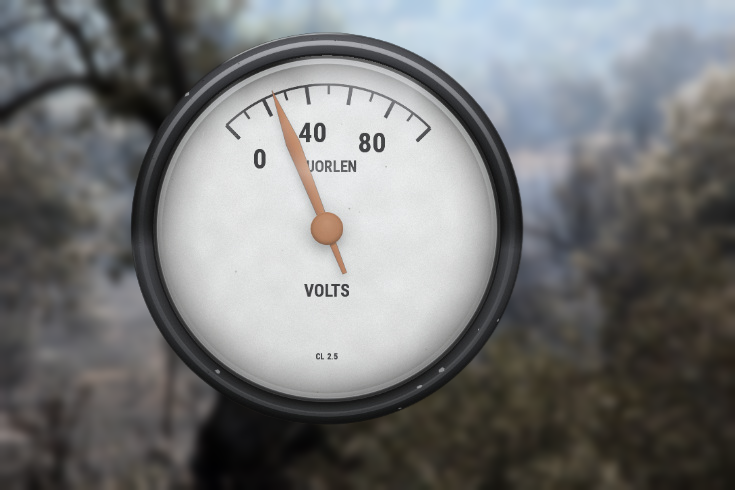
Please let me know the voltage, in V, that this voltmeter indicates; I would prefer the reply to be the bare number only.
25
